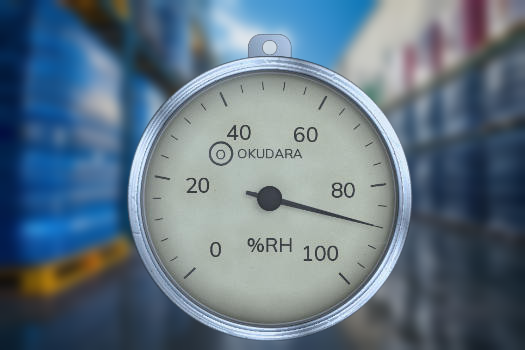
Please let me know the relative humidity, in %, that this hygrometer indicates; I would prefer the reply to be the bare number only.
88
